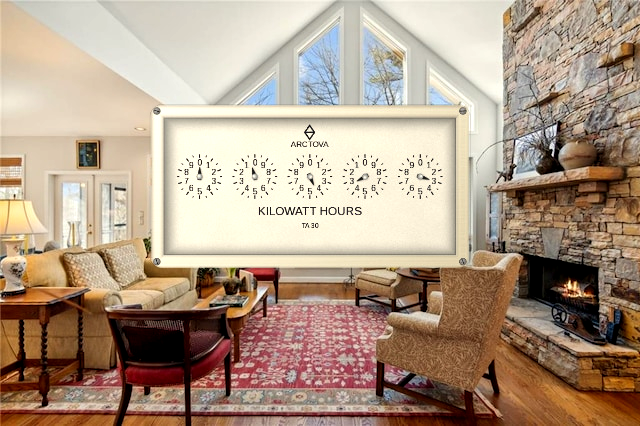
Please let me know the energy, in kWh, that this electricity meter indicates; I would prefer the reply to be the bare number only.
433
